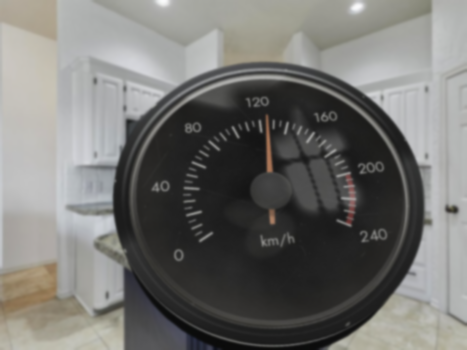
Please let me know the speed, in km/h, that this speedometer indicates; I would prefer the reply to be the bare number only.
125
